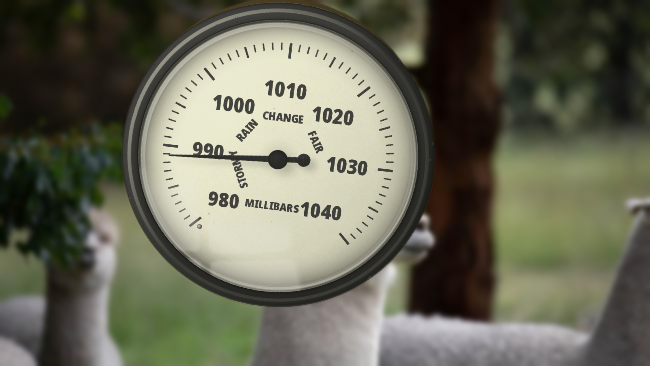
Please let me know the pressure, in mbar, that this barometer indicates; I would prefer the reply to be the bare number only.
989
